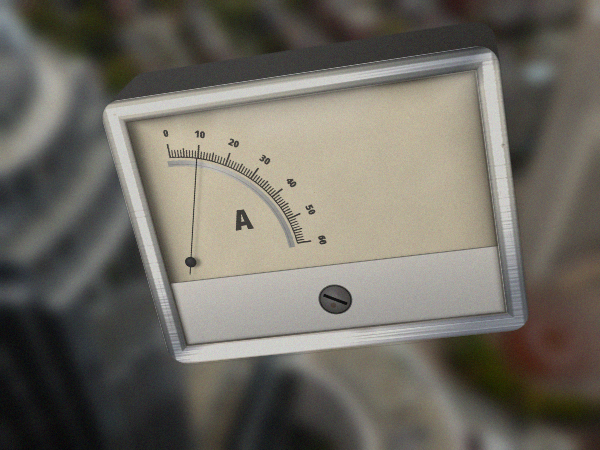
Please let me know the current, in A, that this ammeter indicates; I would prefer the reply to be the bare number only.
10
